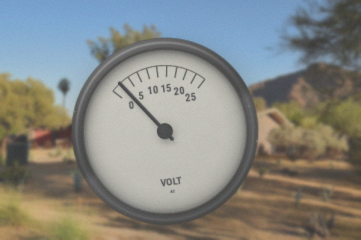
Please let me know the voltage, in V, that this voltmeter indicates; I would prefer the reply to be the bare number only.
2.5
